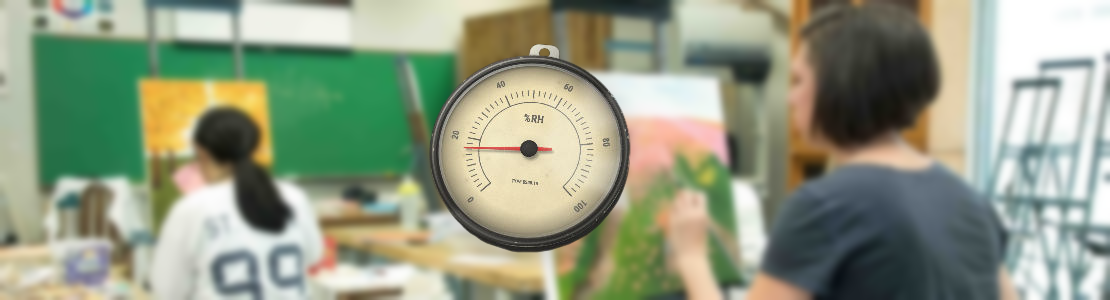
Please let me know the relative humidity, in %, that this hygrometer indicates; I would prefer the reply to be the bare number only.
16
